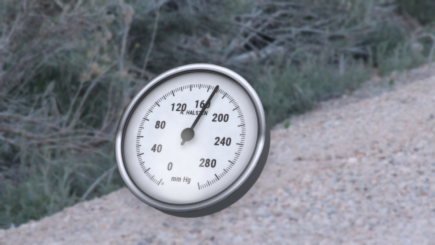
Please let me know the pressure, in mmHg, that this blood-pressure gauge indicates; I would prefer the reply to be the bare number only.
170
